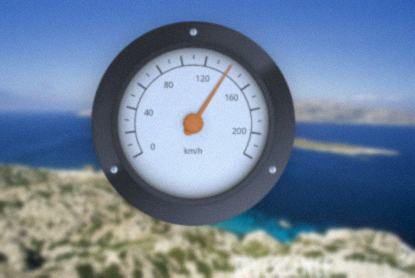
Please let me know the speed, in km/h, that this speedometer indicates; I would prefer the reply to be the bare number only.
140
